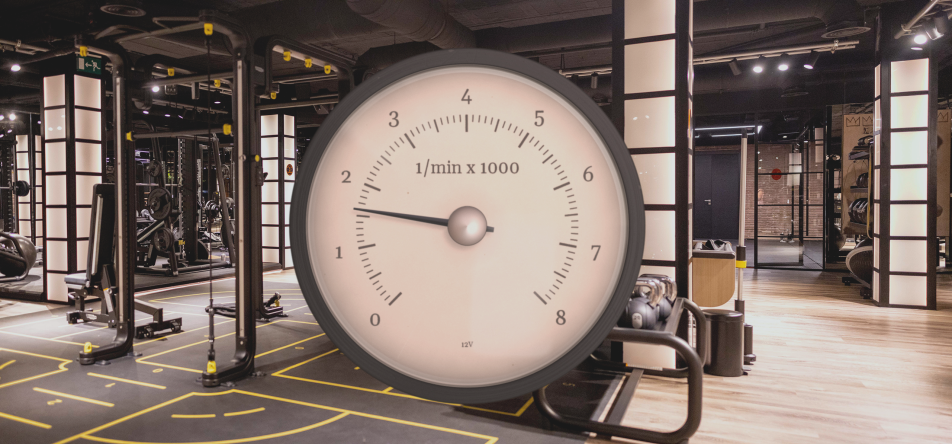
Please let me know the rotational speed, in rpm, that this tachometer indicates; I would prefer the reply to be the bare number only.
1600
